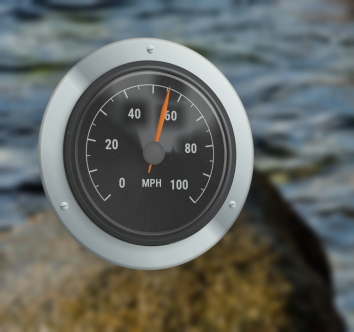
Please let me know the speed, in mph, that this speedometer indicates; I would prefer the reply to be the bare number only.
55
